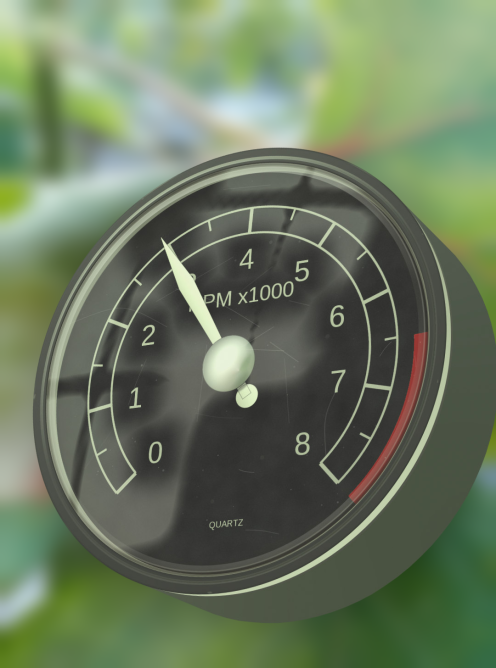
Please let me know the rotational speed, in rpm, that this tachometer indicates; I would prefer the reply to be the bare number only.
3000
